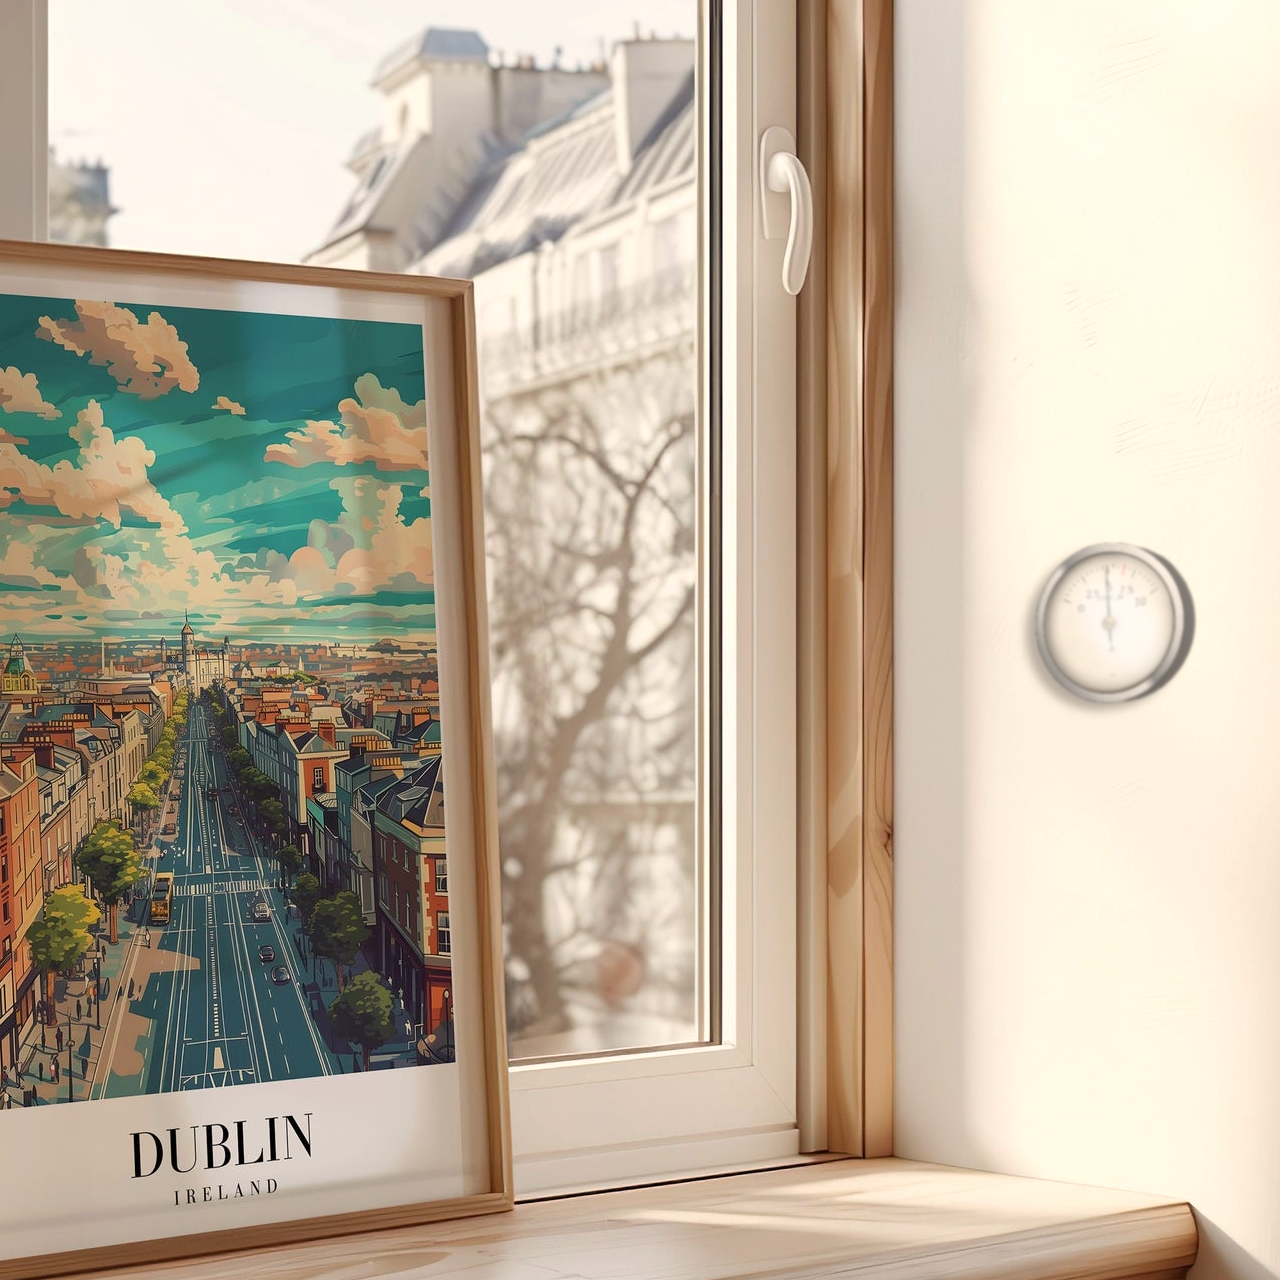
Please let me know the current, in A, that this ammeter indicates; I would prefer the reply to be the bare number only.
5
